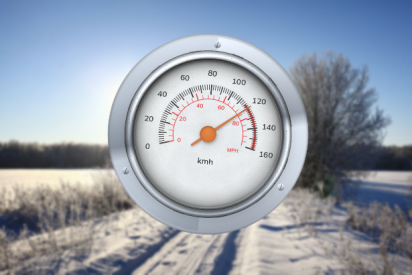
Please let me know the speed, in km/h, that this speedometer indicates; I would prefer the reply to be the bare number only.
120
